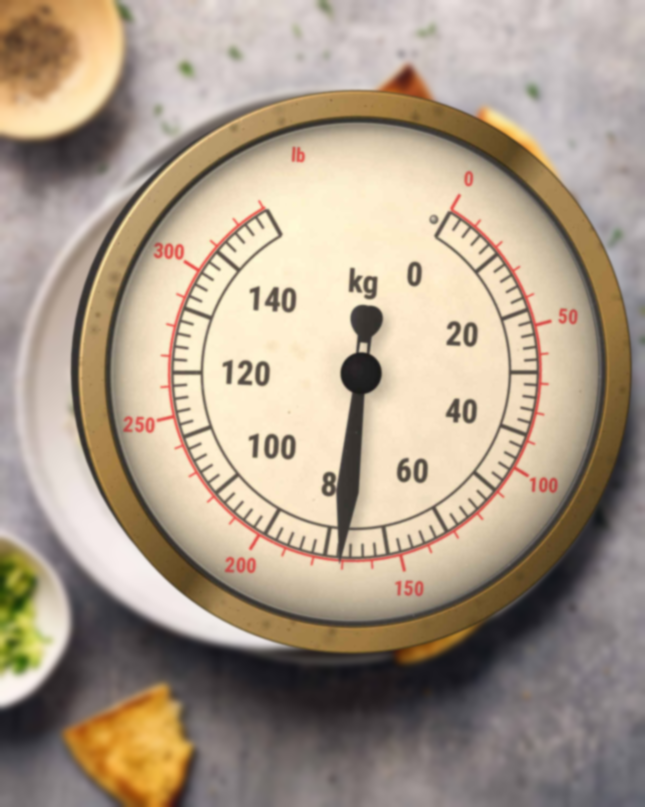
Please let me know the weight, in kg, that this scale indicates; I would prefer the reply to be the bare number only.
78
